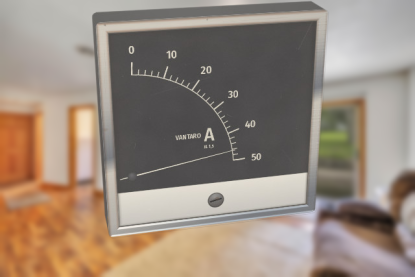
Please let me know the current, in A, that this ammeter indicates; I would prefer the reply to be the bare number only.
46
